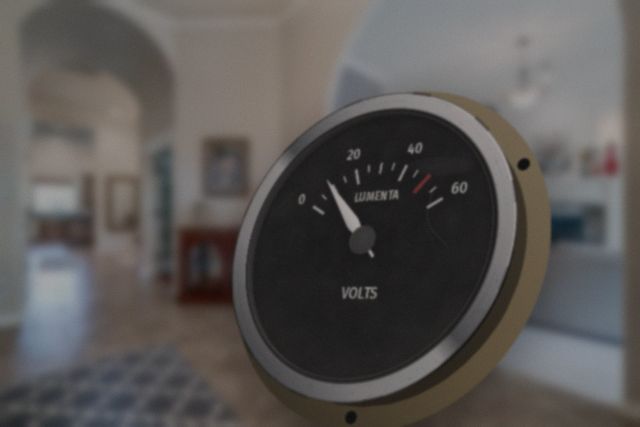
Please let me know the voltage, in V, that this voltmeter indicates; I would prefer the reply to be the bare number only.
10
